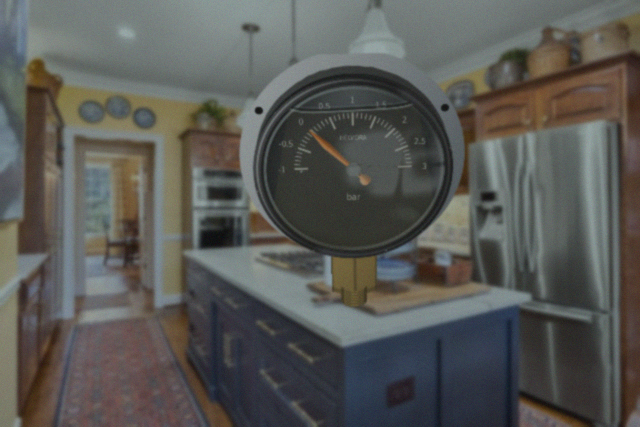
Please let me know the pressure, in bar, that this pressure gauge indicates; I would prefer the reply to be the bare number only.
0
